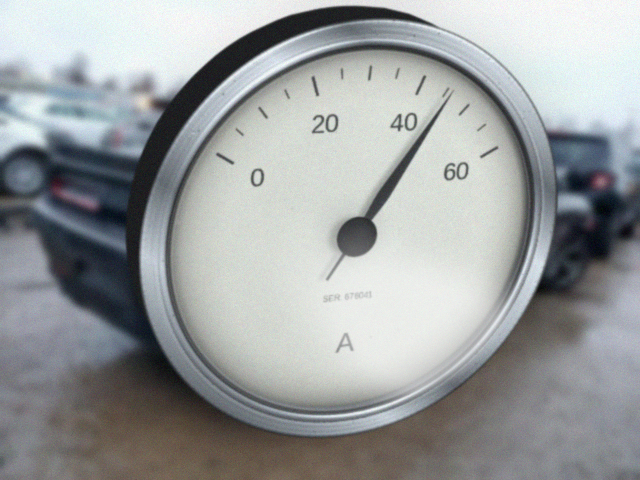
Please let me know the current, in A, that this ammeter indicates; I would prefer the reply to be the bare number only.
45
